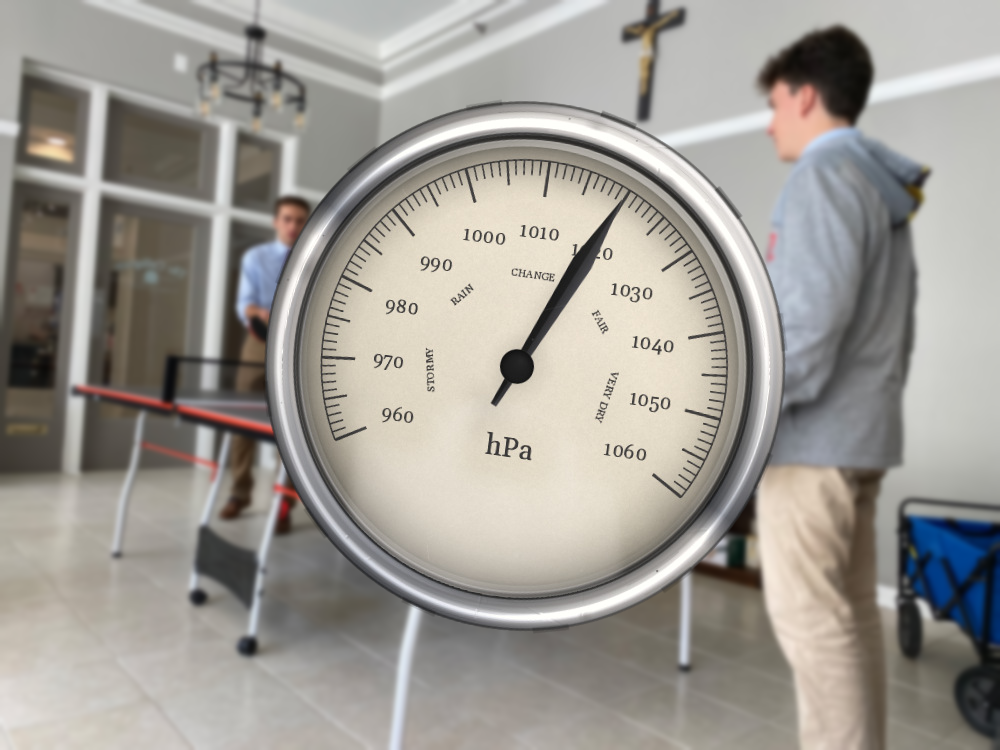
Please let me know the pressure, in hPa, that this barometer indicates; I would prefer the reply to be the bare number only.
1020
